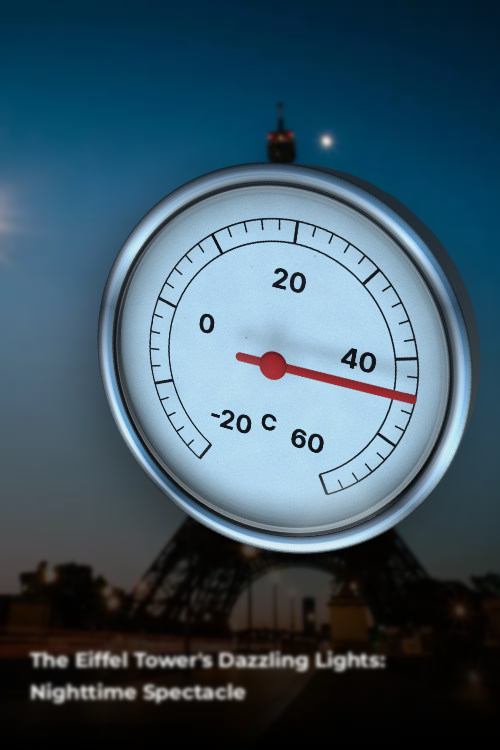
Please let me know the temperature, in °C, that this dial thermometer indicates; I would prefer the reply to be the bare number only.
44
